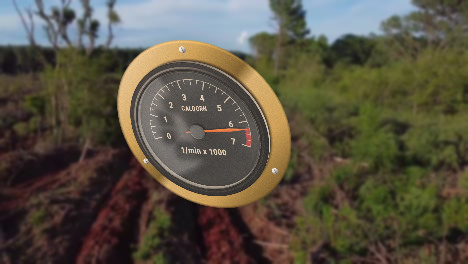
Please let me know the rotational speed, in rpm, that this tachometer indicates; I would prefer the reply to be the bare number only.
6250
